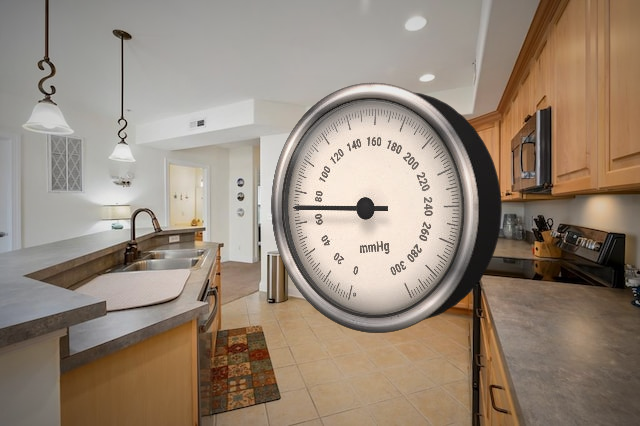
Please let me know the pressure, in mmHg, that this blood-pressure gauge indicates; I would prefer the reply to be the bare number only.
70
